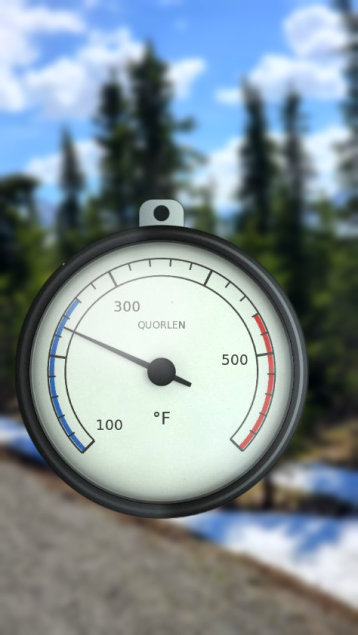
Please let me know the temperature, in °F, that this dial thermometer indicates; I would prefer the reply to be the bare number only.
230
